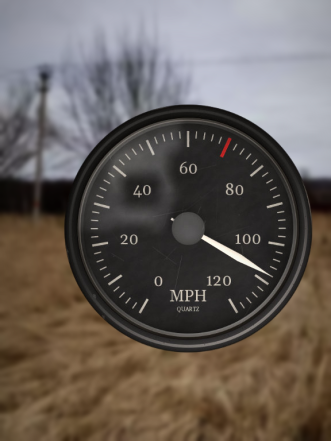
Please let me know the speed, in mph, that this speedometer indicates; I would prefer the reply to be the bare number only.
108
